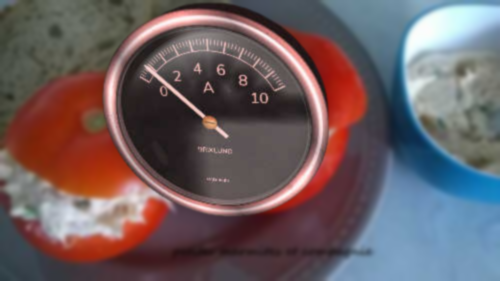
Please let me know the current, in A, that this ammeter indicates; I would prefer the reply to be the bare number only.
1
